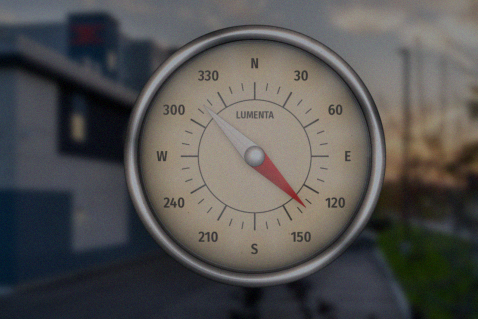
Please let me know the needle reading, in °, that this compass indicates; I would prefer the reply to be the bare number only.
135
